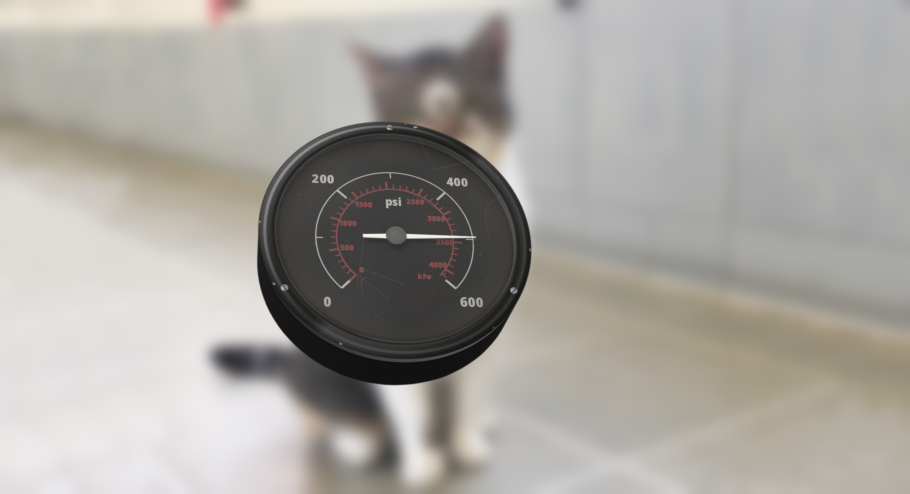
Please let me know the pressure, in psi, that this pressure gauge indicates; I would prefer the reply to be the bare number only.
500
